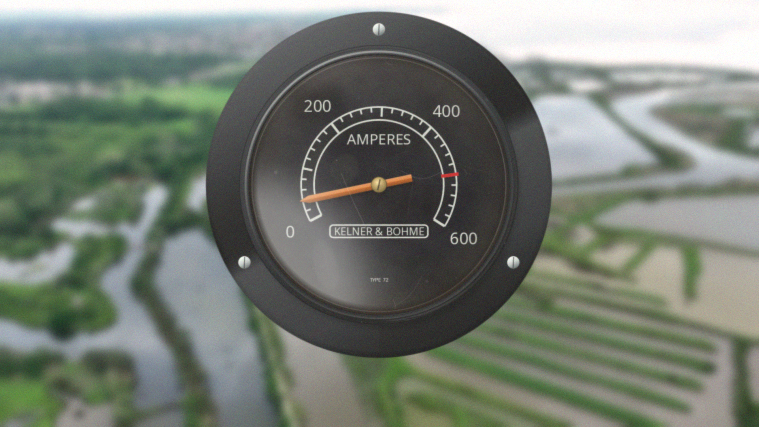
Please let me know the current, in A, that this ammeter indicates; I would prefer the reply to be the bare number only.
40
